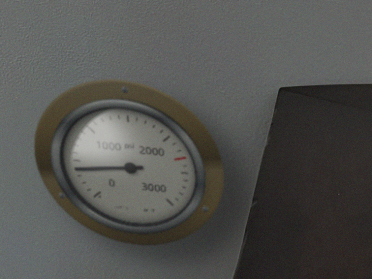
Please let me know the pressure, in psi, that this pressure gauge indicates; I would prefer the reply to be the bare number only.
400
